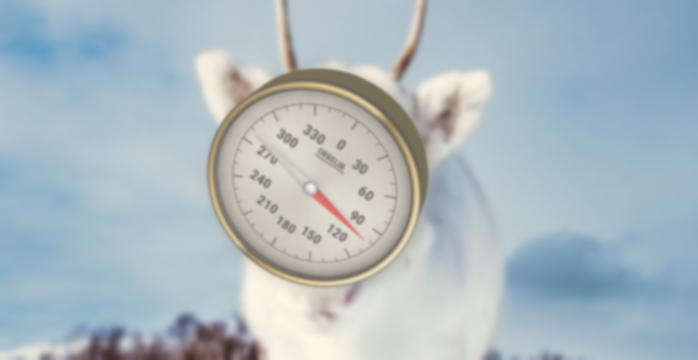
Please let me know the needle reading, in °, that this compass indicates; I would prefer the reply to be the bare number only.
100
